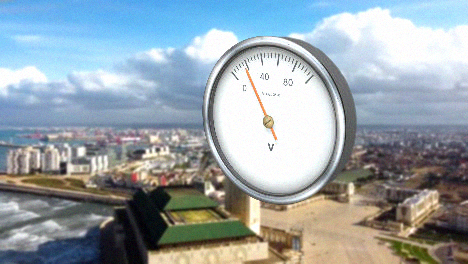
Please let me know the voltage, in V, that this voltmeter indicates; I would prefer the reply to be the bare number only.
20
